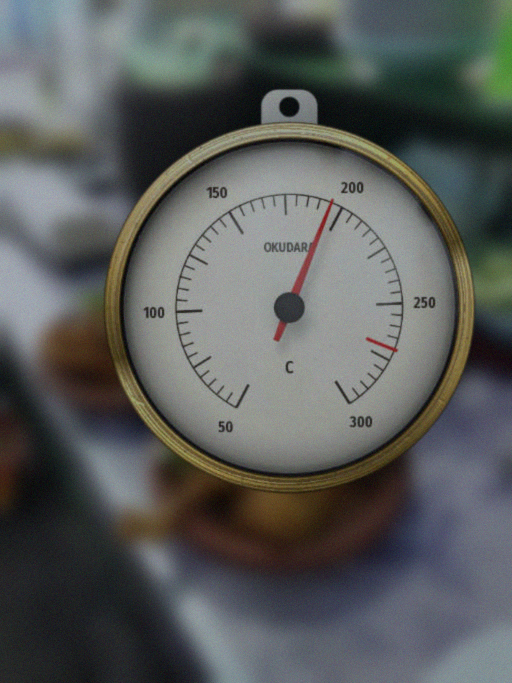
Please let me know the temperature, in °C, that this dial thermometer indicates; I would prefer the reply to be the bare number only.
195
